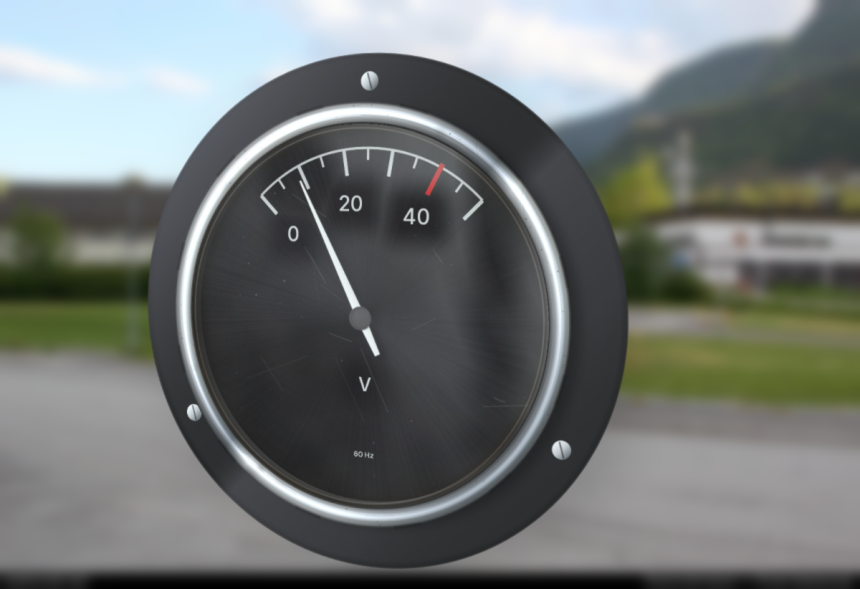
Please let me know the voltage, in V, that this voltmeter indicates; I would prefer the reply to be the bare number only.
10
